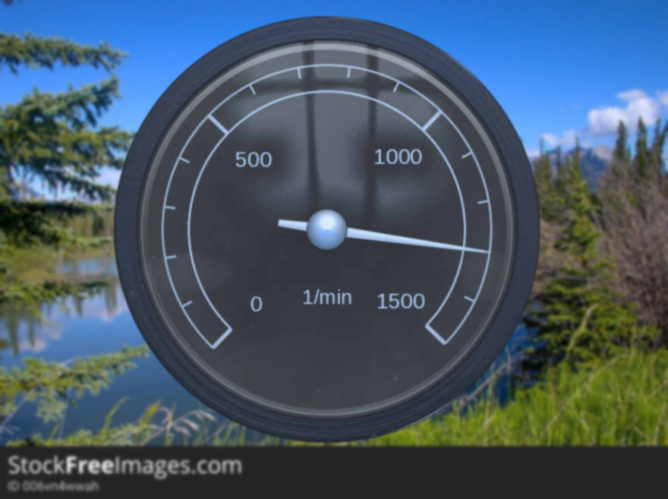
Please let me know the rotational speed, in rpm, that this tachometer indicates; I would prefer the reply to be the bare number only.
1300
